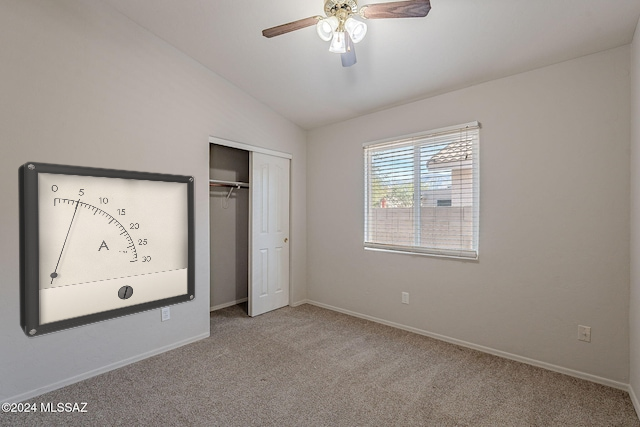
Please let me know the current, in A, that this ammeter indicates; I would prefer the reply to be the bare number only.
5
